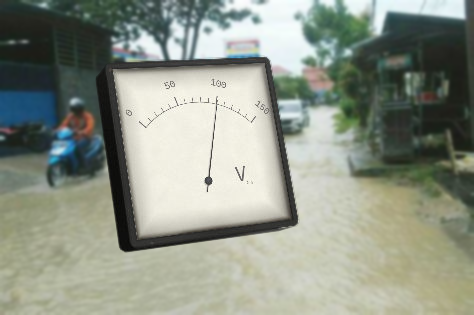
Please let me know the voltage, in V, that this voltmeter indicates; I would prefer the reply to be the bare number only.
100
